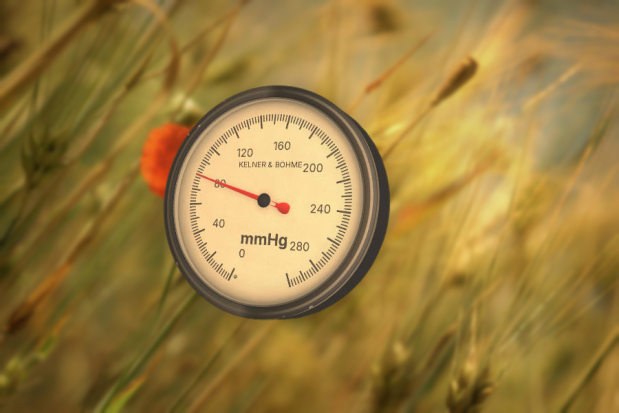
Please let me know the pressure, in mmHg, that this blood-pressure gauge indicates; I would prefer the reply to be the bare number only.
80
